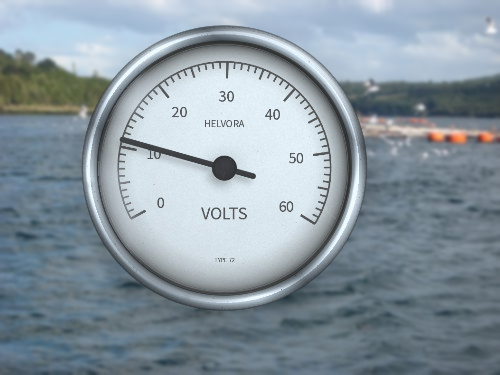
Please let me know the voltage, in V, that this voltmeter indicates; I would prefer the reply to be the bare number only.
11
